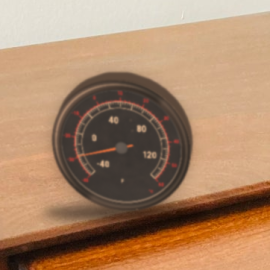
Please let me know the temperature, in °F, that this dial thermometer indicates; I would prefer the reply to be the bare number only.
-20
